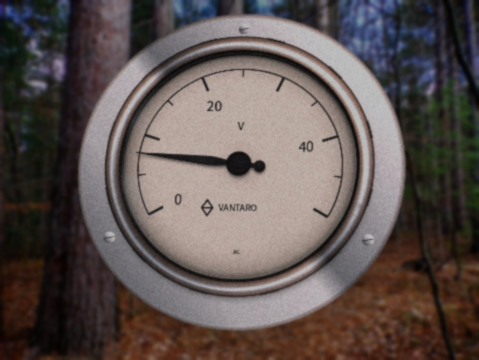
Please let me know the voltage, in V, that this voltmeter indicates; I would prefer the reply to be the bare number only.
7.5
